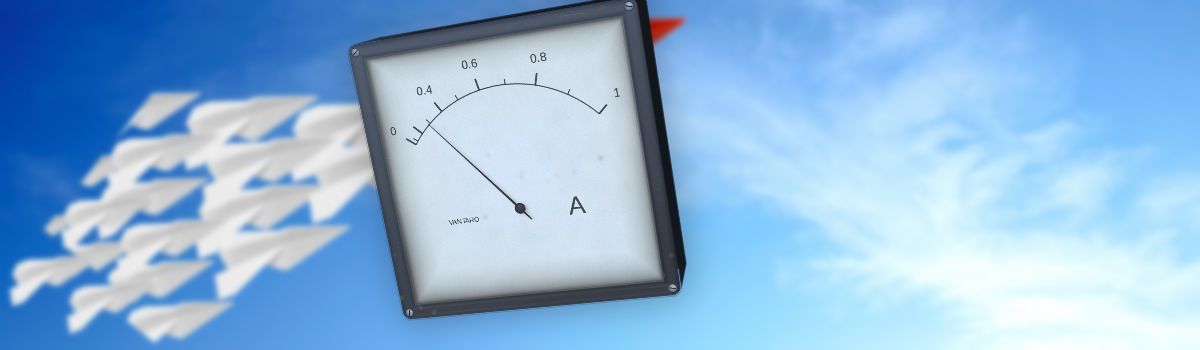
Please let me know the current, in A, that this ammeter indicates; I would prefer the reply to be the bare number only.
0.3
